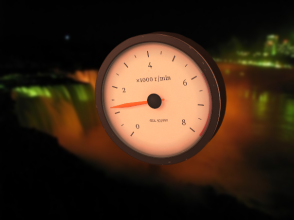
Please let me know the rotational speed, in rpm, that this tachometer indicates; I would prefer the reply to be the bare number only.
1250
